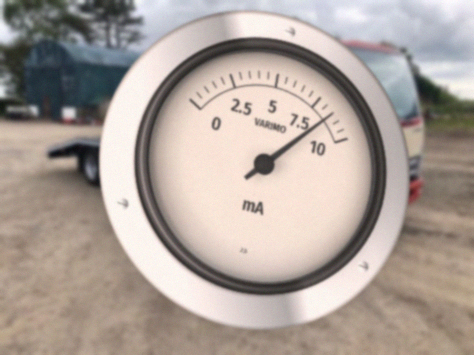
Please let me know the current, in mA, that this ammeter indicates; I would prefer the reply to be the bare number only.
8.5
